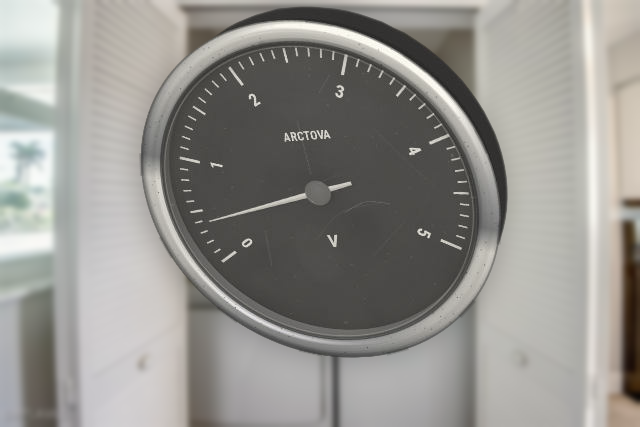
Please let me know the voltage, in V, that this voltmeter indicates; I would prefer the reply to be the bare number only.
0.4
